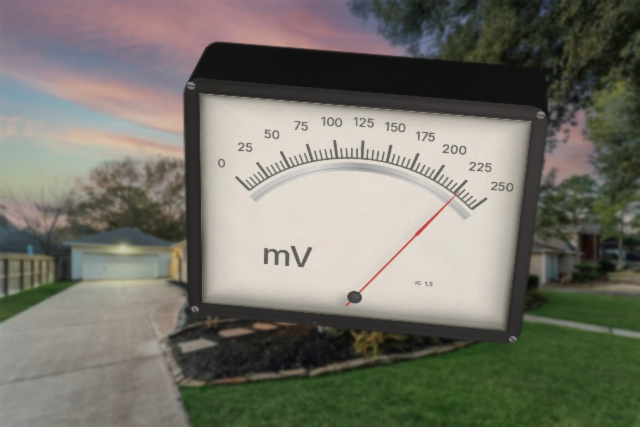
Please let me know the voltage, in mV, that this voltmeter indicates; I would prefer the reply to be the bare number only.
225
